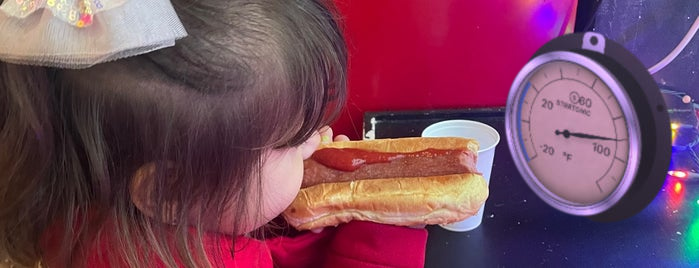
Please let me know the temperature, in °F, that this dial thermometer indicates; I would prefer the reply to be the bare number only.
90
